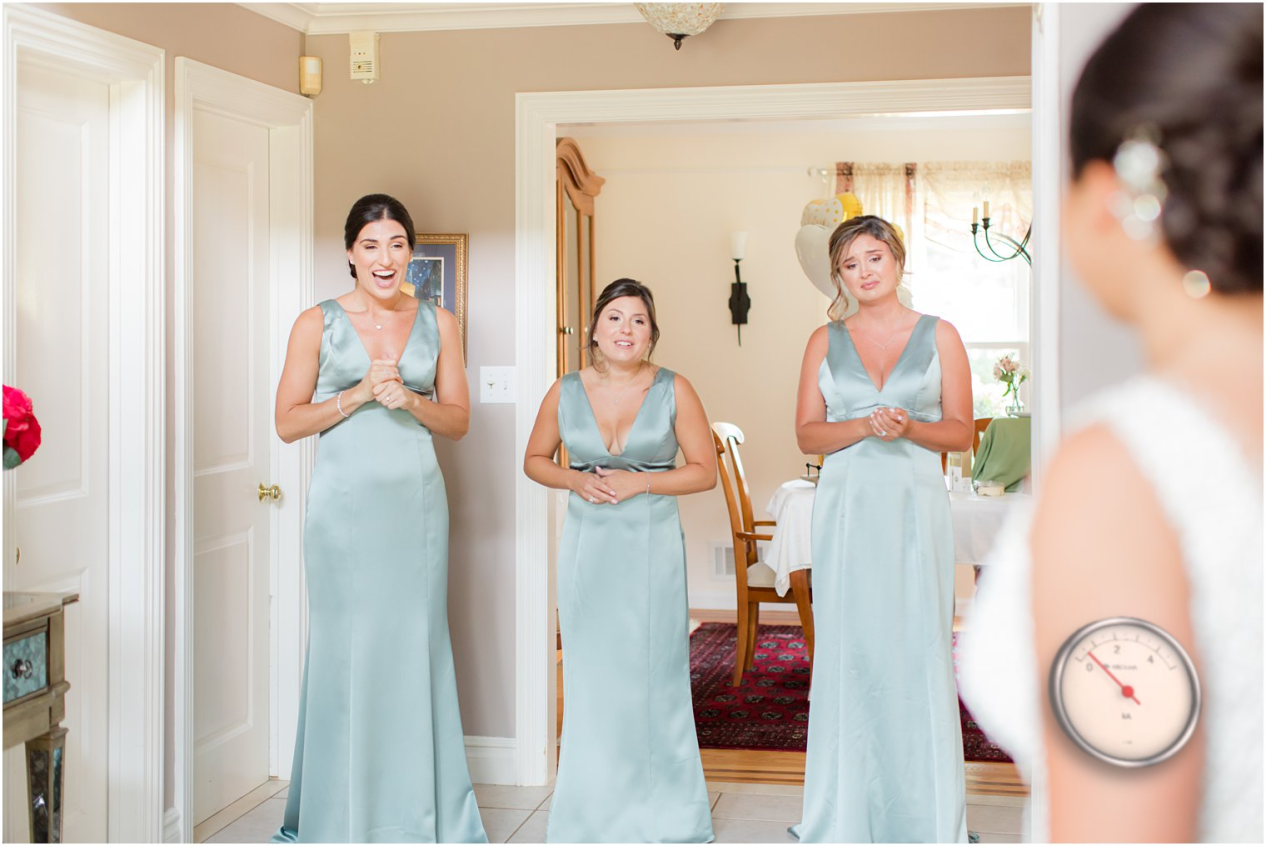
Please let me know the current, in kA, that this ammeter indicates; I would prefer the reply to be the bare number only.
0.5
